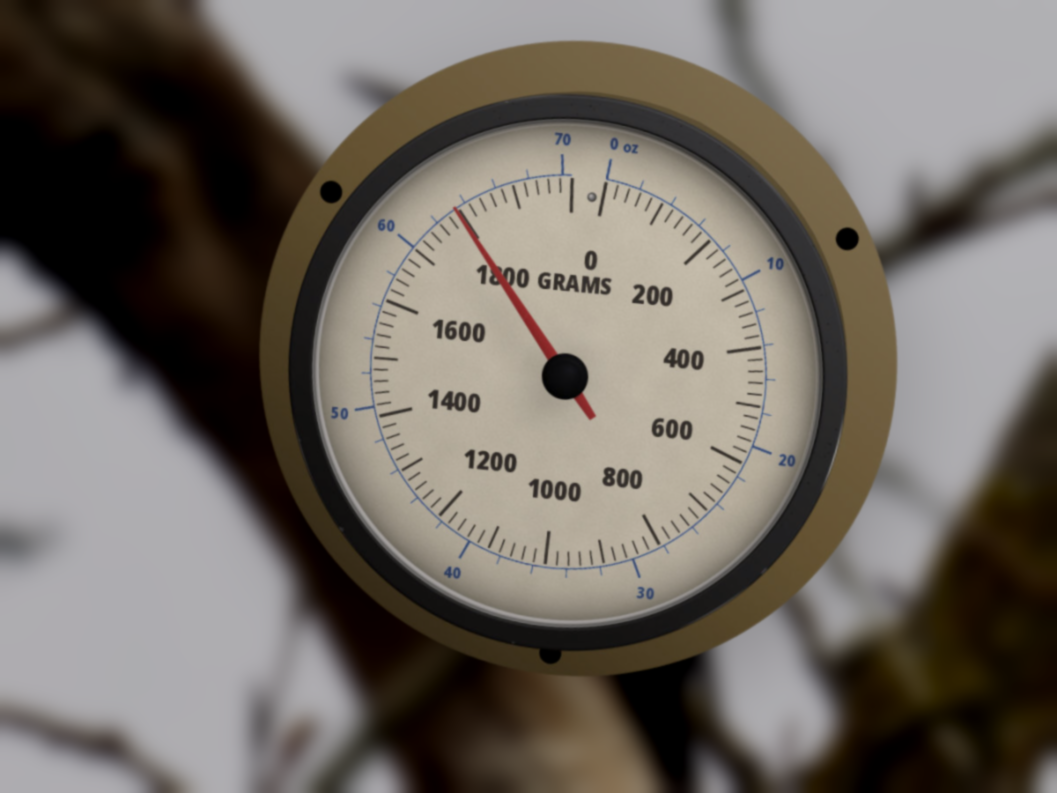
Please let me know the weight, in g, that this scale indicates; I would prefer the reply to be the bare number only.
1800
